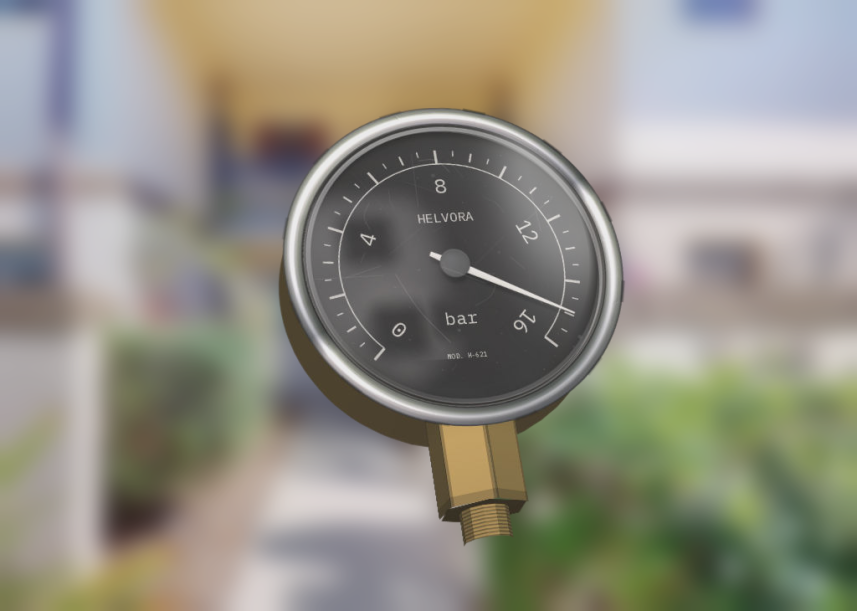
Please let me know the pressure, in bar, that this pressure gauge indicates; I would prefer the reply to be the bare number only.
15
